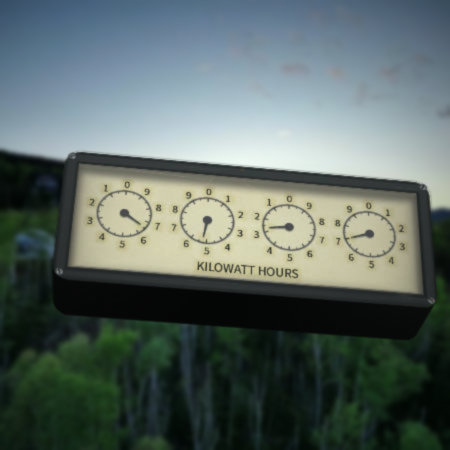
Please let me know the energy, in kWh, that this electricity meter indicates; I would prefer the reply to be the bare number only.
6527
